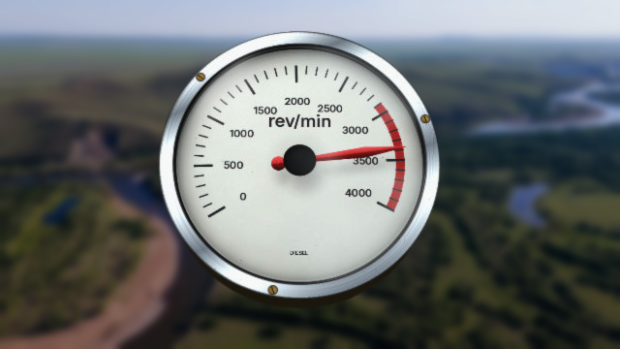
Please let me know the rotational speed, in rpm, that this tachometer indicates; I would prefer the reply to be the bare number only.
3400
